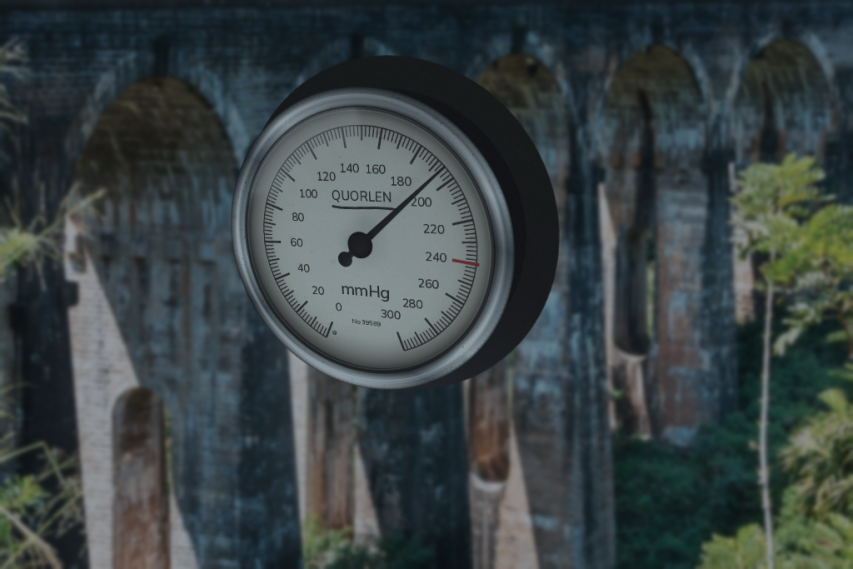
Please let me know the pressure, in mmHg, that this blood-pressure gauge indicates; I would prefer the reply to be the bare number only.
194
